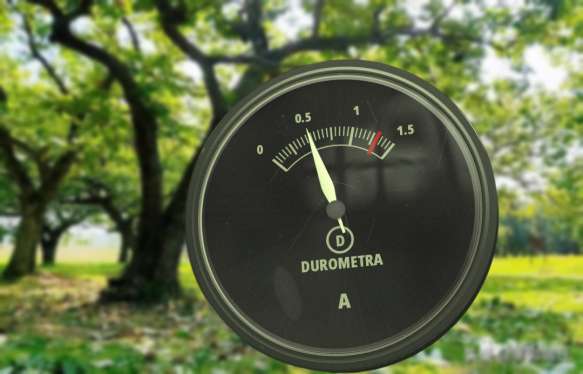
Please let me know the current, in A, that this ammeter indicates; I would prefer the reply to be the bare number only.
0.5
